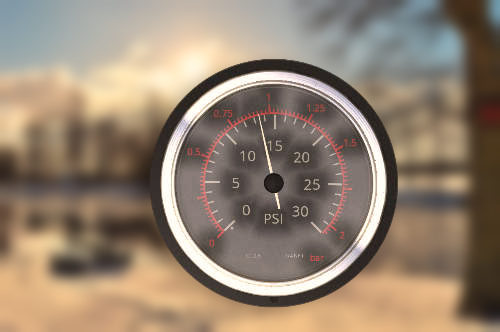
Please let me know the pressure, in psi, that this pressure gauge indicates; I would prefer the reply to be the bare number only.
13.5
